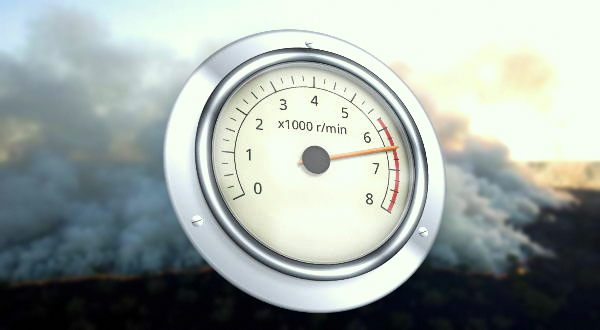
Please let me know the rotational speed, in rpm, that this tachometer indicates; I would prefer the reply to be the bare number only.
6500
